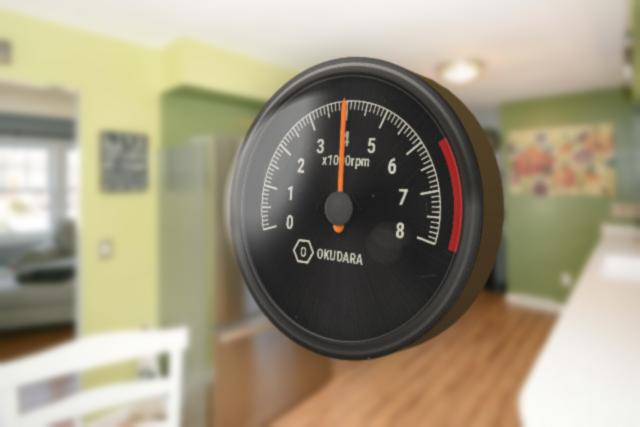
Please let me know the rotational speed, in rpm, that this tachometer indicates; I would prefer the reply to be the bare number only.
4000
